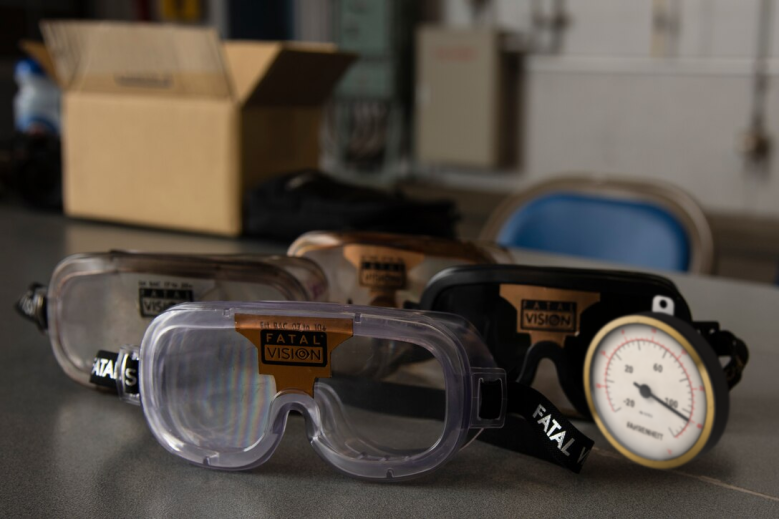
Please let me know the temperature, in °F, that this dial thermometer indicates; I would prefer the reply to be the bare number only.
104
